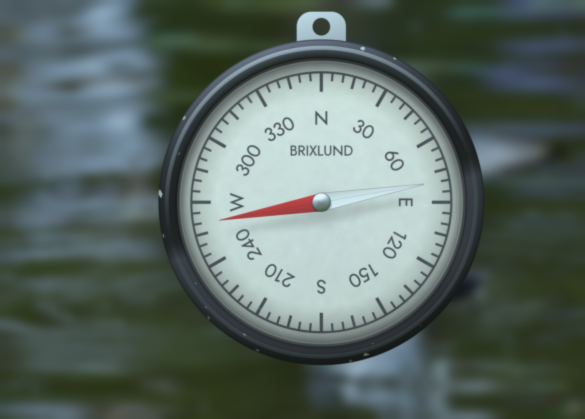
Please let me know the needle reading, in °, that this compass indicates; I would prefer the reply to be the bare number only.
260
